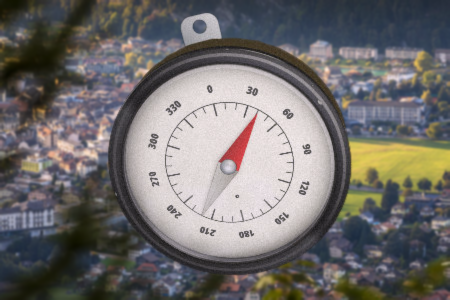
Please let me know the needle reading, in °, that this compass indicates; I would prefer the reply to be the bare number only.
40
